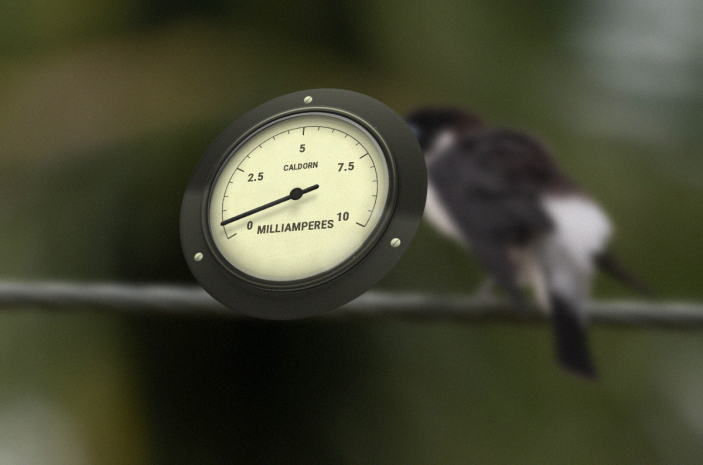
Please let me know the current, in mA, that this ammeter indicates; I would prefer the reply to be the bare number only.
0.5
